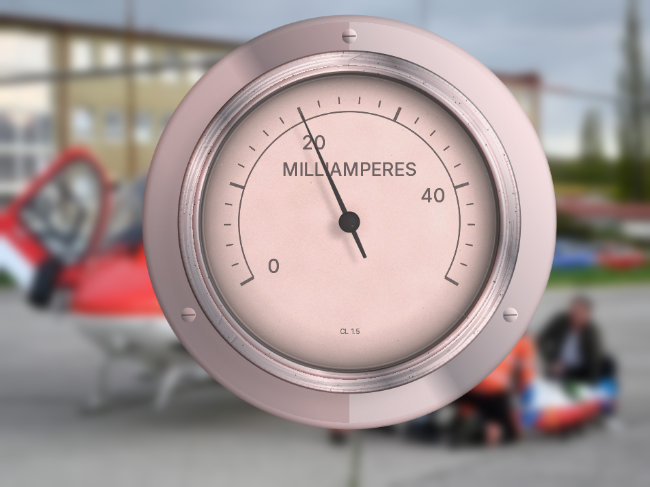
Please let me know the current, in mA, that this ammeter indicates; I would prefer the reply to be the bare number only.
20
